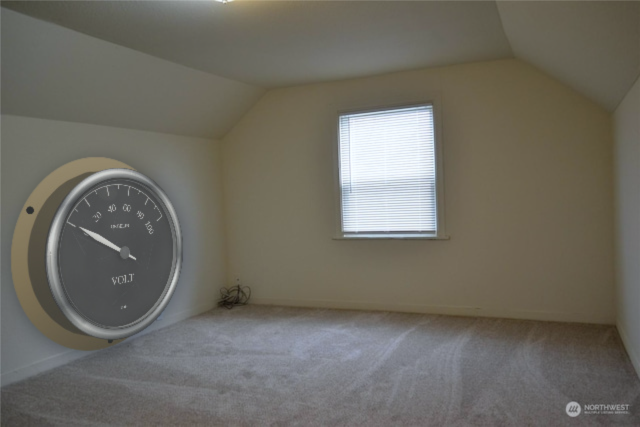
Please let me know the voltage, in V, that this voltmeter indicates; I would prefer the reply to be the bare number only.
0
